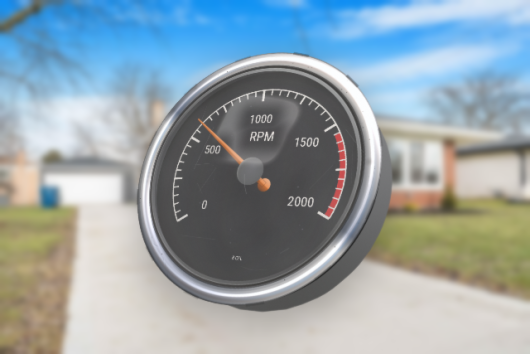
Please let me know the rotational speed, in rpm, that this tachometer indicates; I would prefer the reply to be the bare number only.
600
